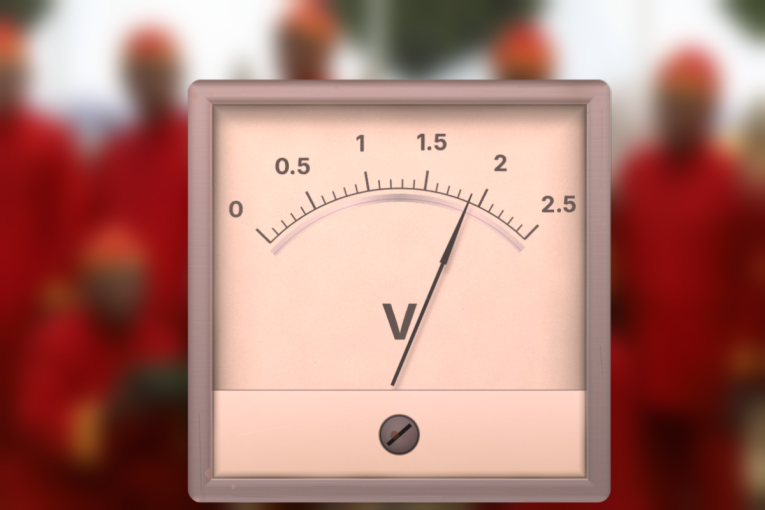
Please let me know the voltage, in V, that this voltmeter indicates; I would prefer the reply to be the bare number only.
1.9
